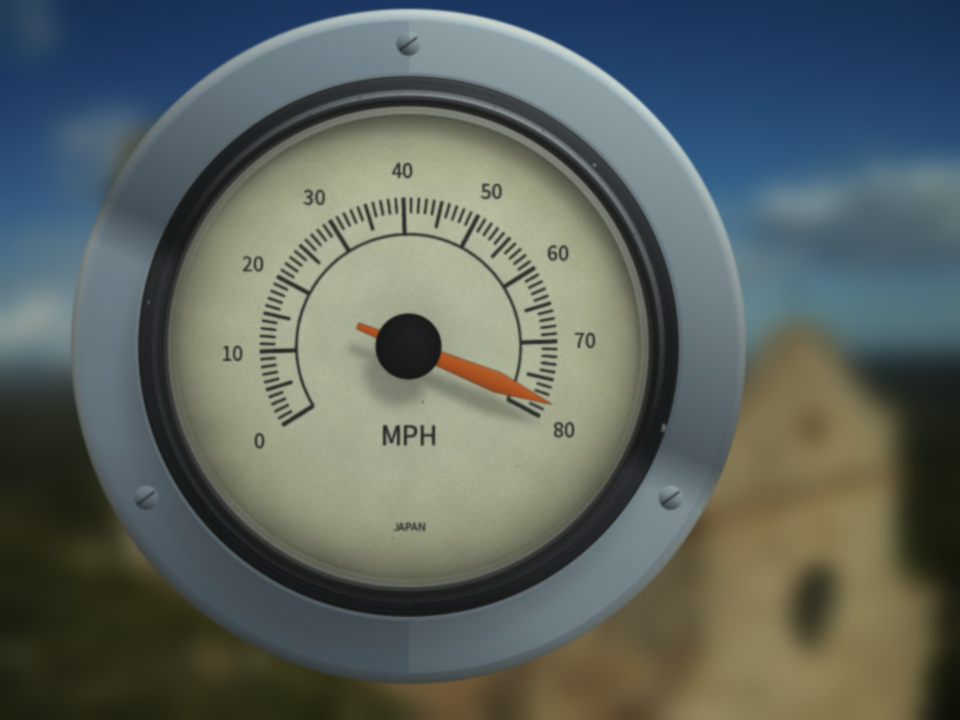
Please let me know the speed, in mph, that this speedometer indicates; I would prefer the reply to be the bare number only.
78
